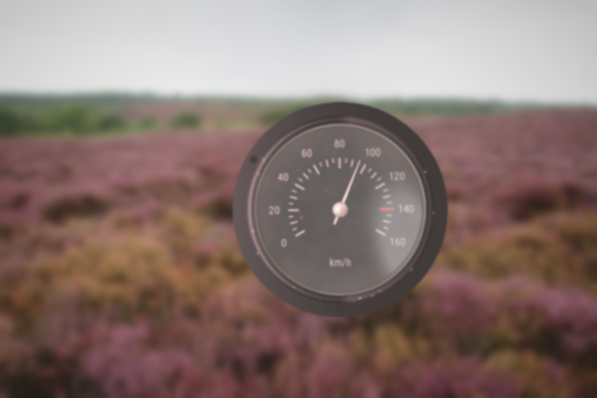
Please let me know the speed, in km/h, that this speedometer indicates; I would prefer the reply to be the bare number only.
95
